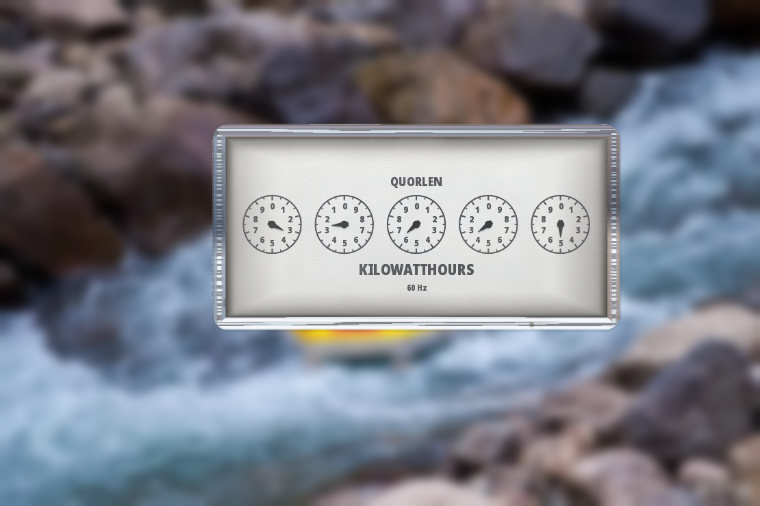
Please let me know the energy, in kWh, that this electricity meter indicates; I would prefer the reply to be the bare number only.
32635
